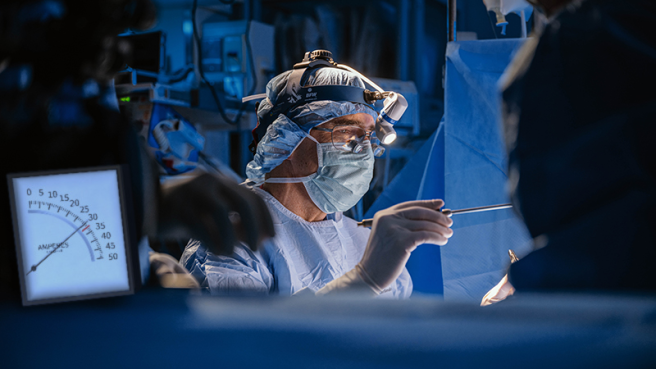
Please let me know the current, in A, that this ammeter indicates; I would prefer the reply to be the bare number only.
30
